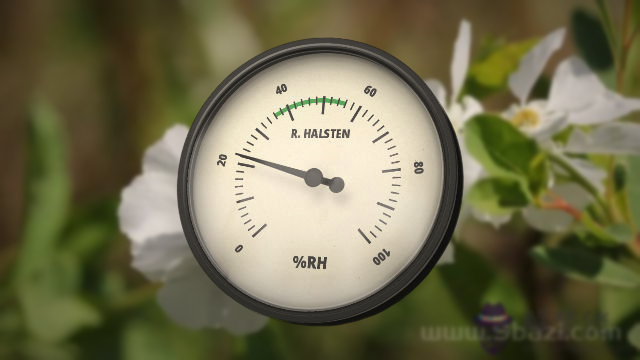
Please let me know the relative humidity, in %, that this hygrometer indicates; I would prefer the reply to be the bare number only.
22
